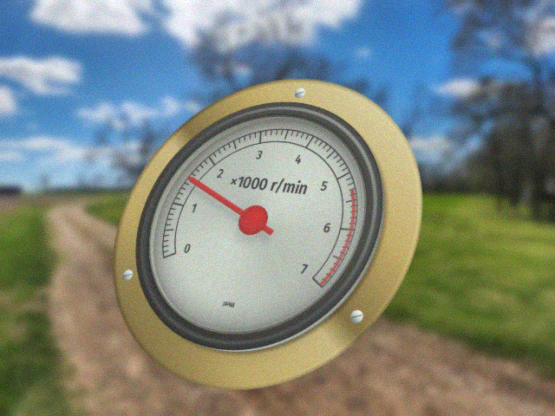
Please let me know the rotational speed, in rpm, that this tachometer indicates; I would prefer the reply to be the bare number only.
1500
